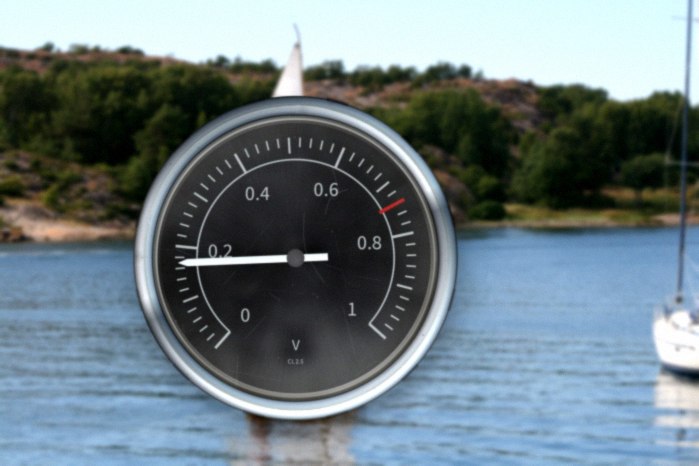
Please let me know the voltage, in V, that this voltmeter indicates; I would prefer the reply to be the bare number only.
0.17
